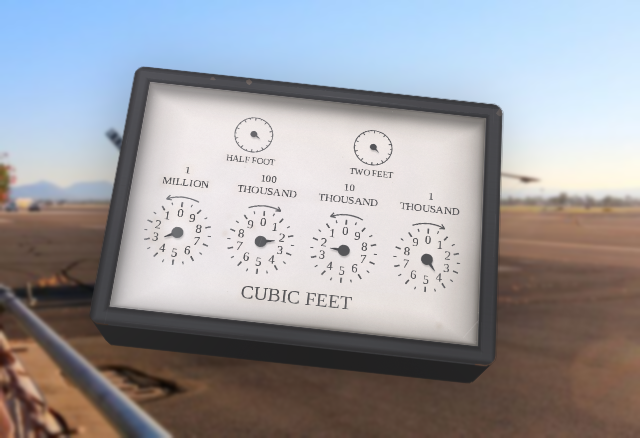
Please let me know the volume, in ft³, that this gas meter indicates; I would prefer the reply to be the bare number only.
322400
